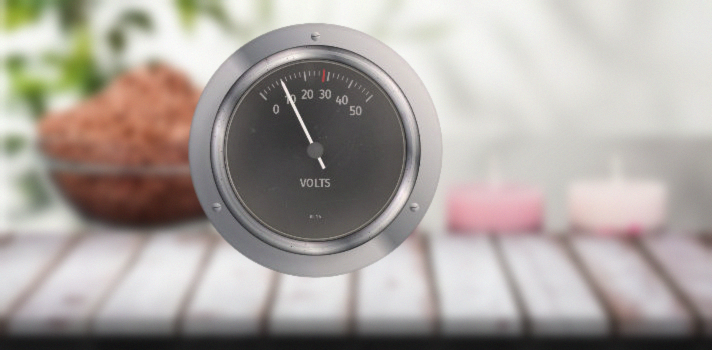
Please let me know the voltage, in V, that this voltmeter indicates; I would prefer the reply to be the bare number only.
10
